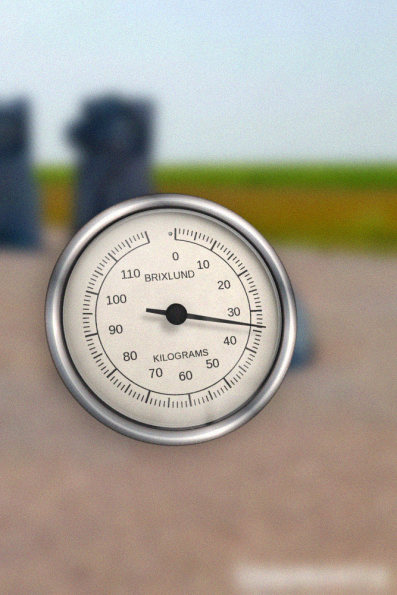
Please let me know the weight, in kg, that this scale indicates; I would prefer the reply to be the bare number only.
34
